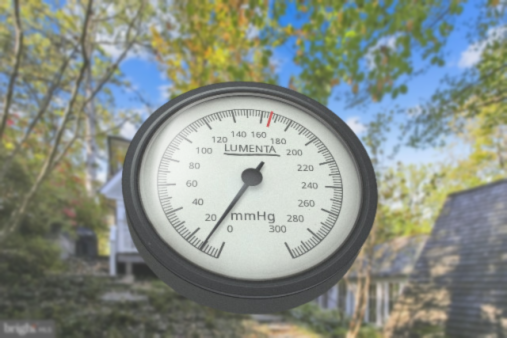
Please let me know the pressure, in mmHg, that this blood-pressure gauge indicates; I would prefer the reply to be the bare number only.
10
